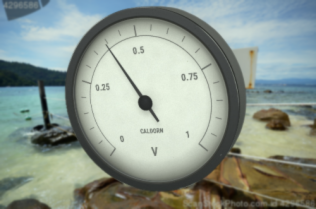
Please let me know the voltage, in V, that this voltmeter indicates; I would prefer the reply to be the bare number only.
0.4
